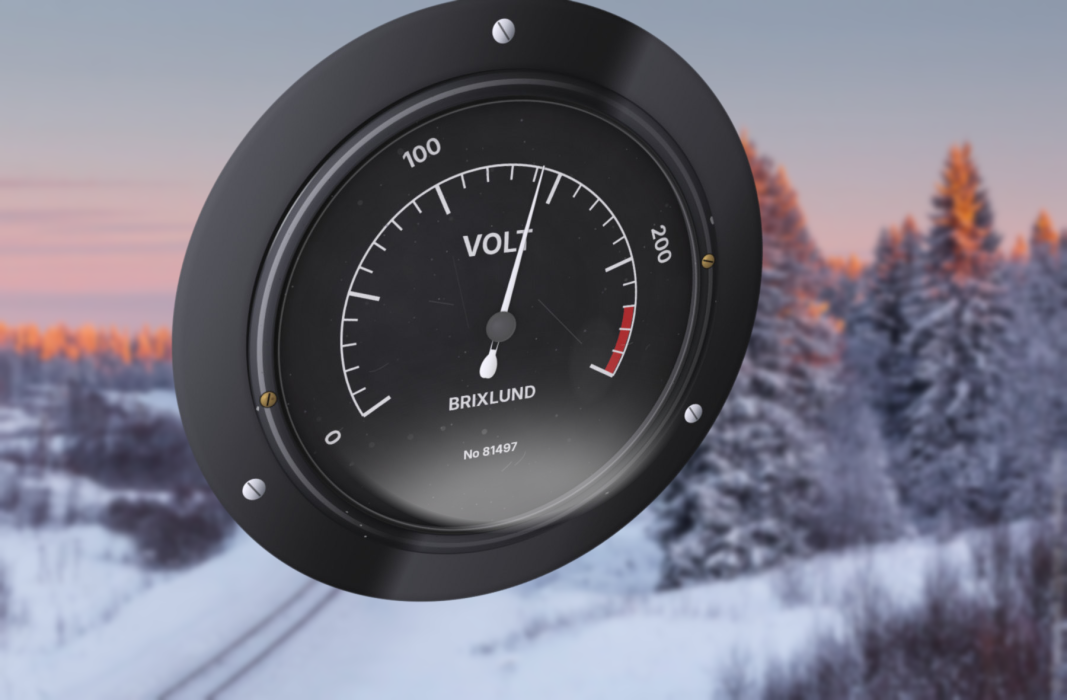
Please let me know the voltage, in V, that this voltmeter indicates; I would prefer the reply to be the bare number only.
140
